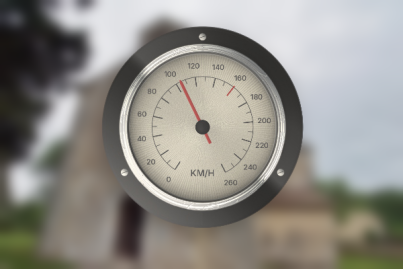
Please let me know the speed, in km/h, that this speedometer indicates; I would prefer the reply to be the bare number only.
105
